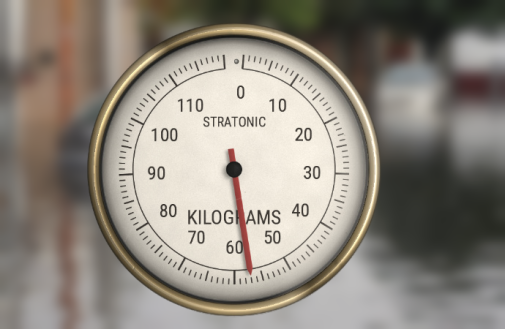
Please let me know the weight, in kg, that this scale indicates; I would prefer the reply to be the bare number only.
57
